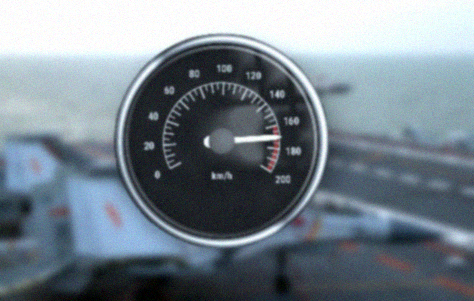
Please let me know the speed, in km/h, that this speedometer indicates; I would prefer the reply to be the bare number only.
170
